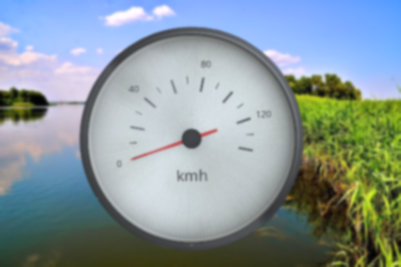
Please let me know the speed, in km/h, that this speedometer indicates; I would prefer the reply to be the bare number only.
0
